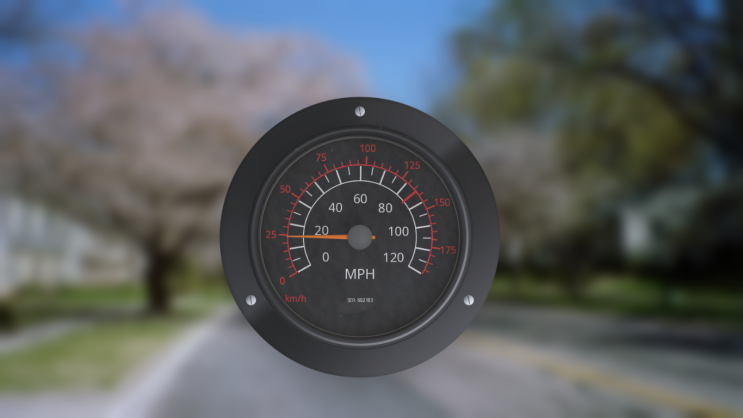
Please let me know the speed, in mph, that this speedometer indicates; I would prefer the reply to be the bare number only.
15
